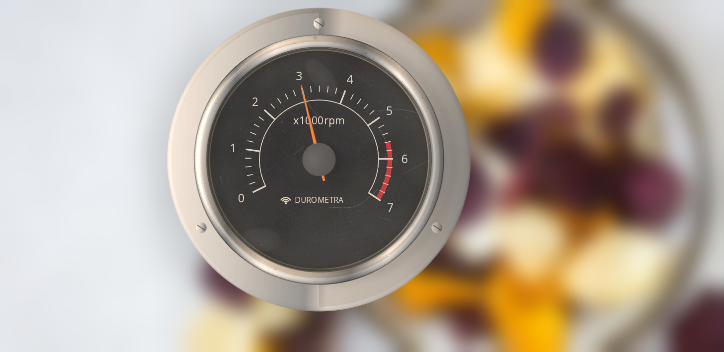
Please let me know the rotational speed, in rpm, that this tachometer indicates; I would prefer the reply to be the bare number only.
3000
